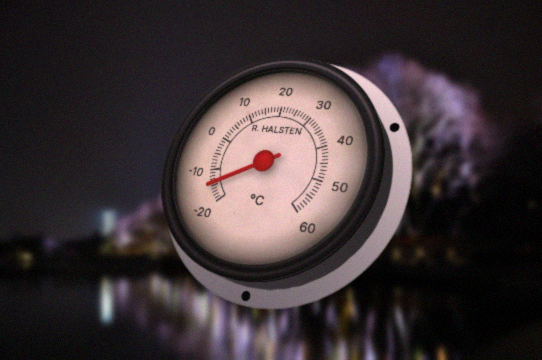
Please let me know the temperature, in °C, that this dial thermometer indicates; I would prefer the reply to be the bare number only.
-15
